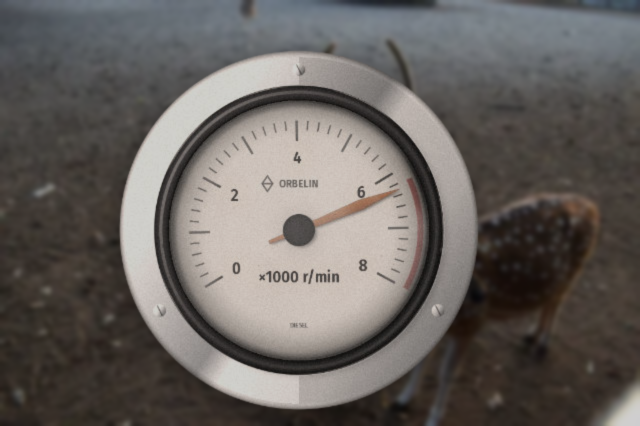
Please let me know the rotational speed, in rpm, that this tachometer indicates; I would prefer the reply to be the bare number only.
6300
